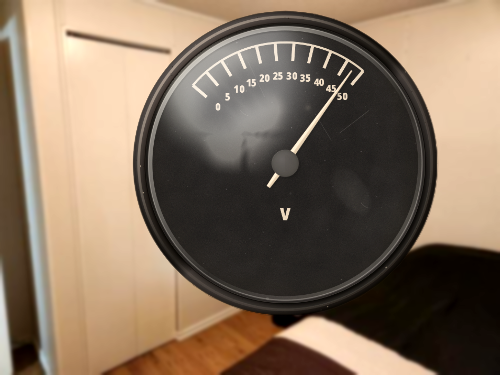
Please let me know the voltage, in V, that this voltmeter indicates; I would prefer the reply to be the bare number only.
47.5
